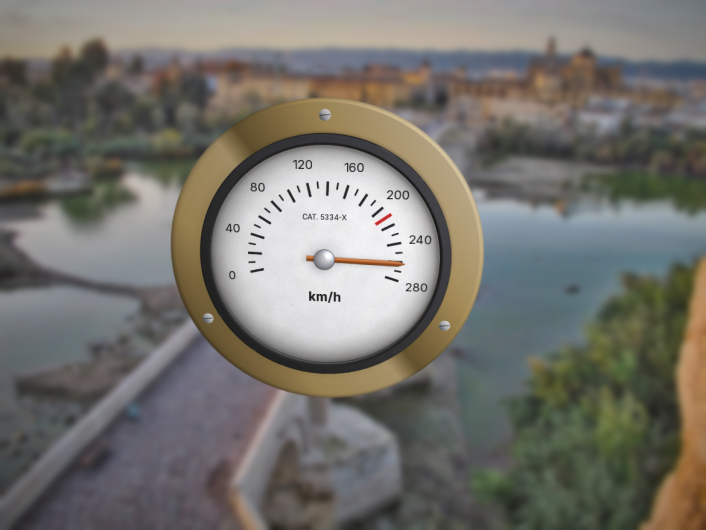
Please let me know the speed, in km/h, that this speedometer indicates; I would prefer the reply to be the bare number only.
260
